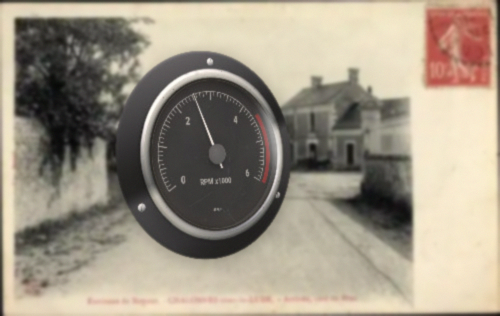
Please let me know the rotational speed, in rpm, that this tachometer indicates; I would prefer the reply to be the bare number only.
2500
